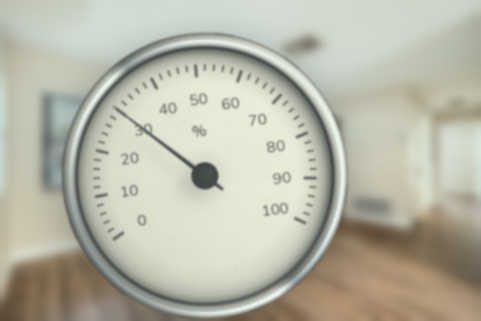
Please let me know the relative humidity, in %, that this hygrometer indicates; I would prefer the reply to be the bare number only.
30
